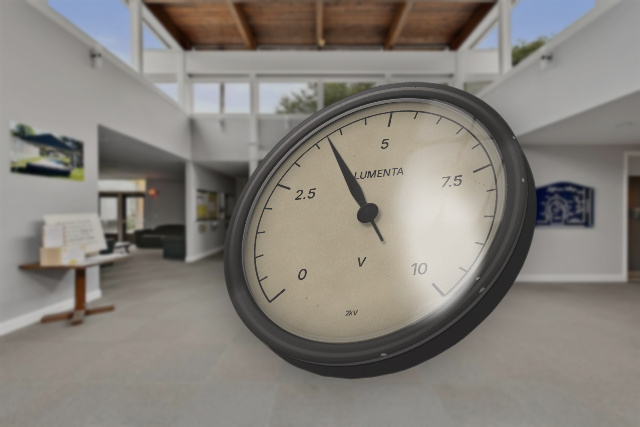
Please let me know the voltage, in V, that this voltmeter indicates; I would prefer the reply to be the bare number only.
3.75
